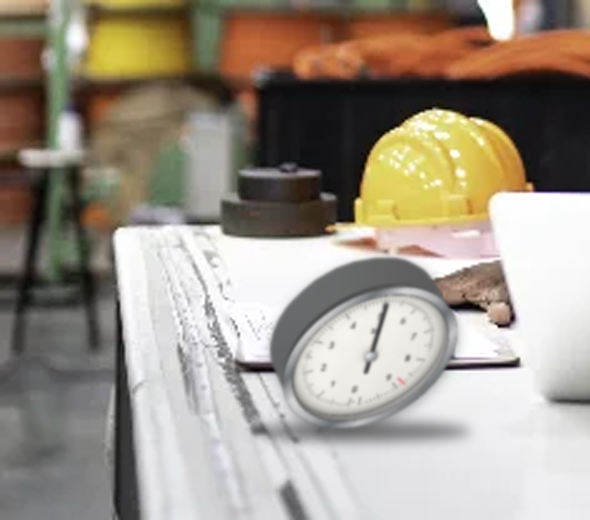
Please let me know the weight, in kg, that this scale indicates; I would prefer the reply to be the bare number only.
5
